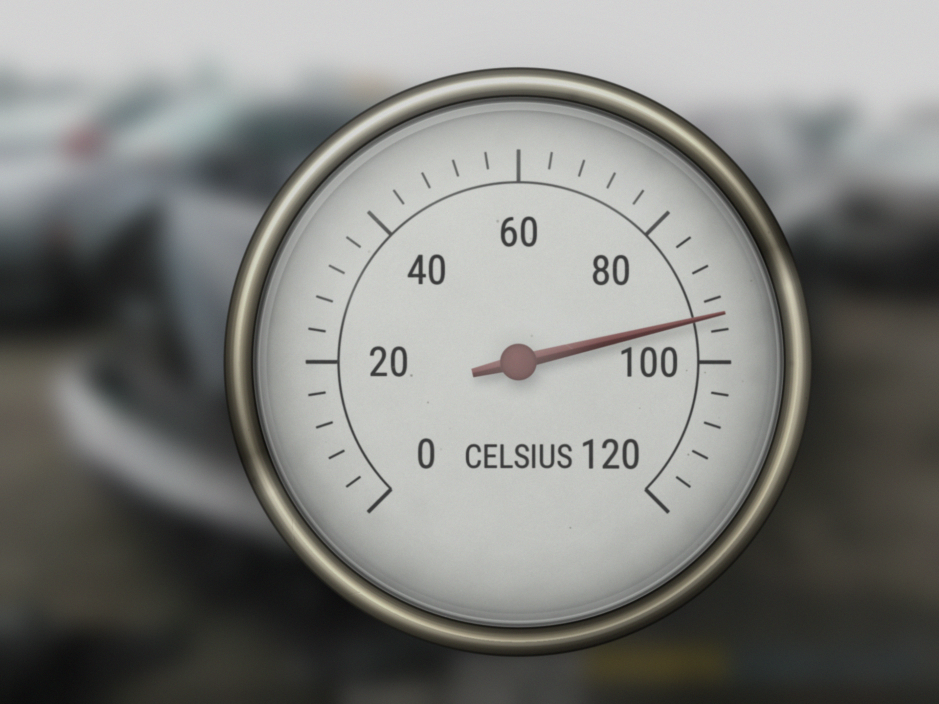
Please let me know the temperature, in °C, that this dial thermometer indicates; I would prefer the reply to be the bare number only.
94
